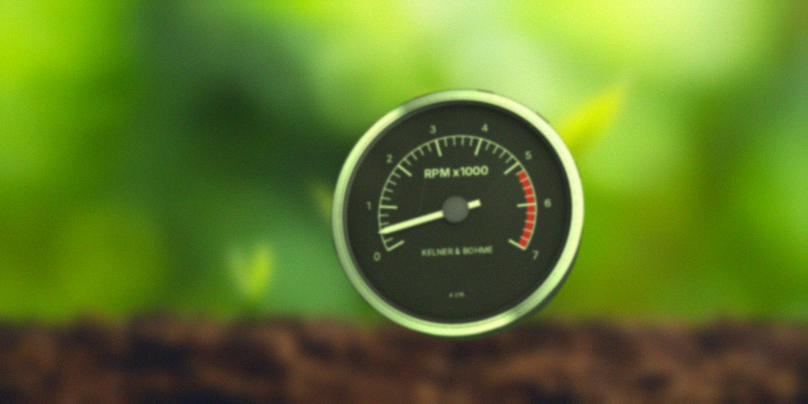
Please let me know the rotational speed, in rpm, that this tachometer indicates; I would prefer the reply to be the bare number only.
400
